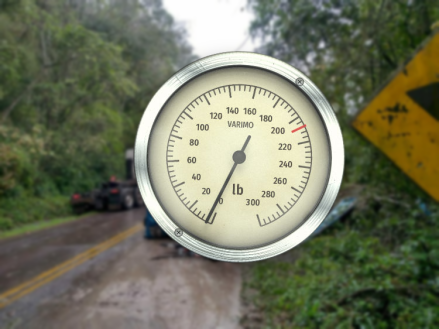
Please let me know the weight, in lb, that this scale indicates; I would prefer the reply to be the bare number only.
4
